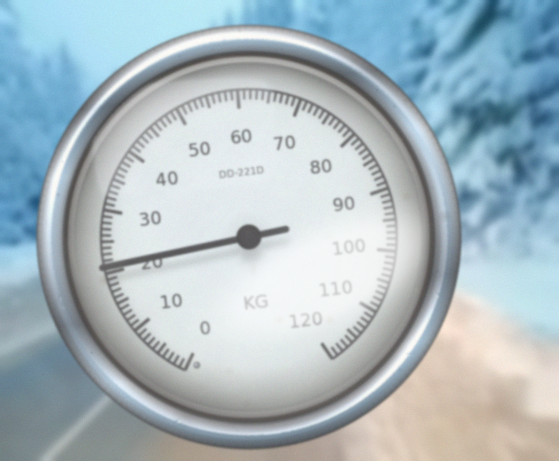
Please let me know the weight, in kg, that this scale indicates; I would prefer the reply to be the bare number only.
21
